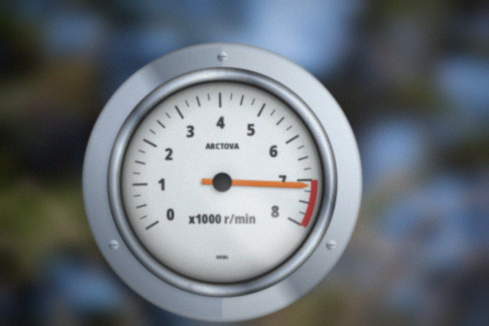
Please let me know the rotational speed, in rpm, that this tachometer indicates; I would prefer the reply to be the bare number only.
7125
